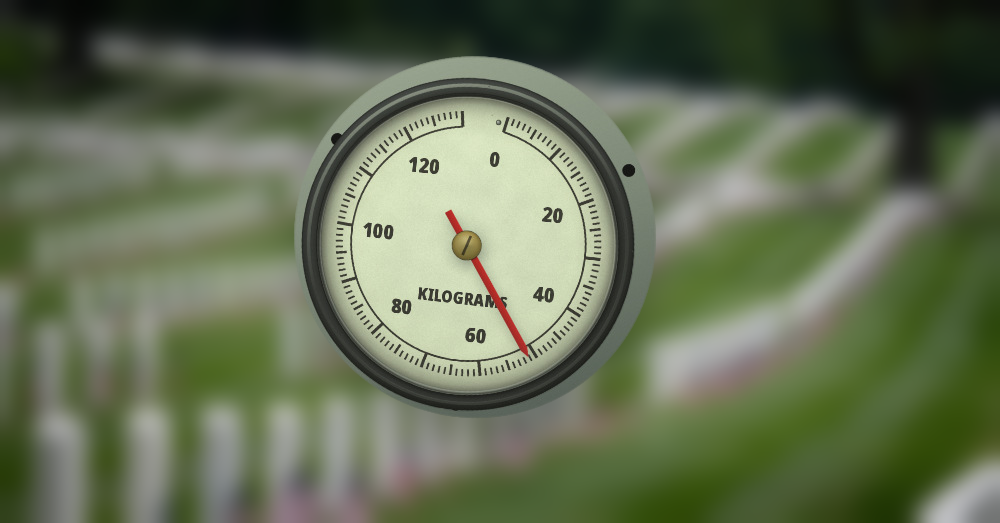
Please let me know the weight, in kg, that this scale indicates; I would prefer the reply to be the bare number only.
51
